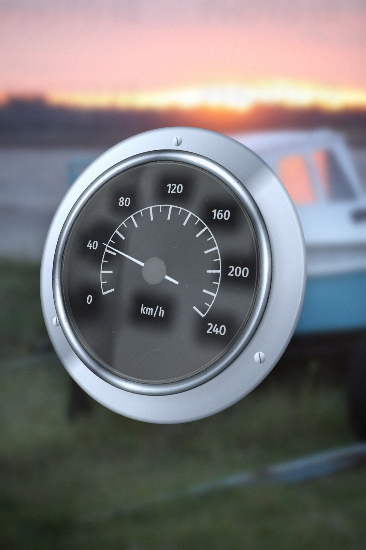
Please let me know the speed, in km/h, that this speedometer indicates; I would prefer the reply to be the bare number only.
45
